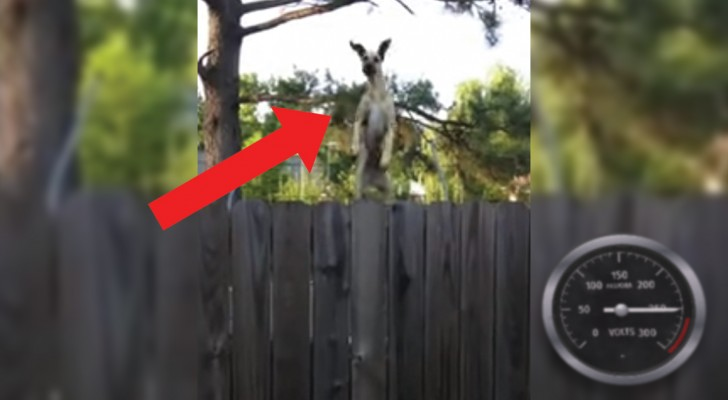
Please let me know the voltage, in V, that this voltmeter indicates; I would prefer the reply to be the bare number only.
250
